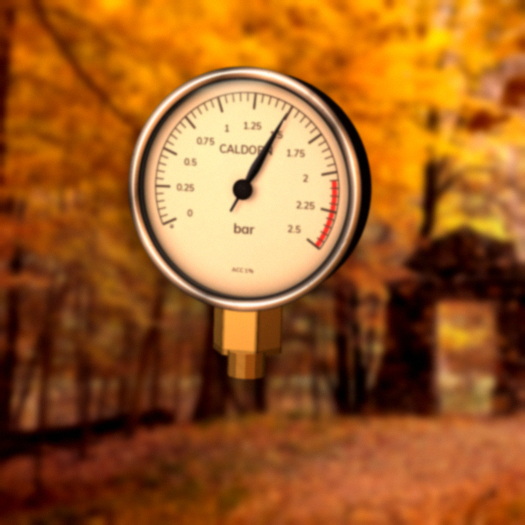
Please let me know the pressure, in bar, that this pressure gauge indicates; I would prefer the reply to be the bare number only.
1.5
